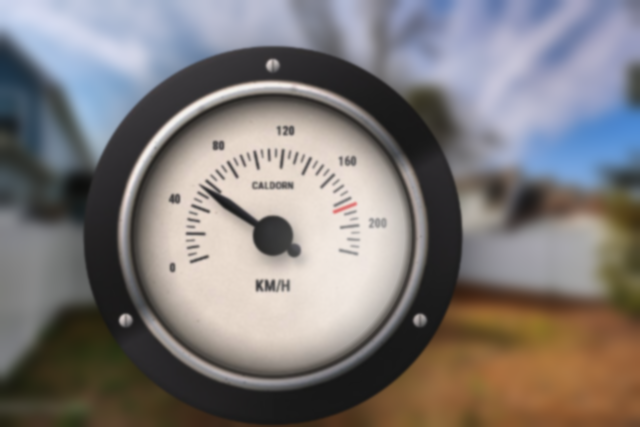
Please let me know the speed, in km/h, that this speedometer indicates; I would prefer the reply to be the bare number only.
55
